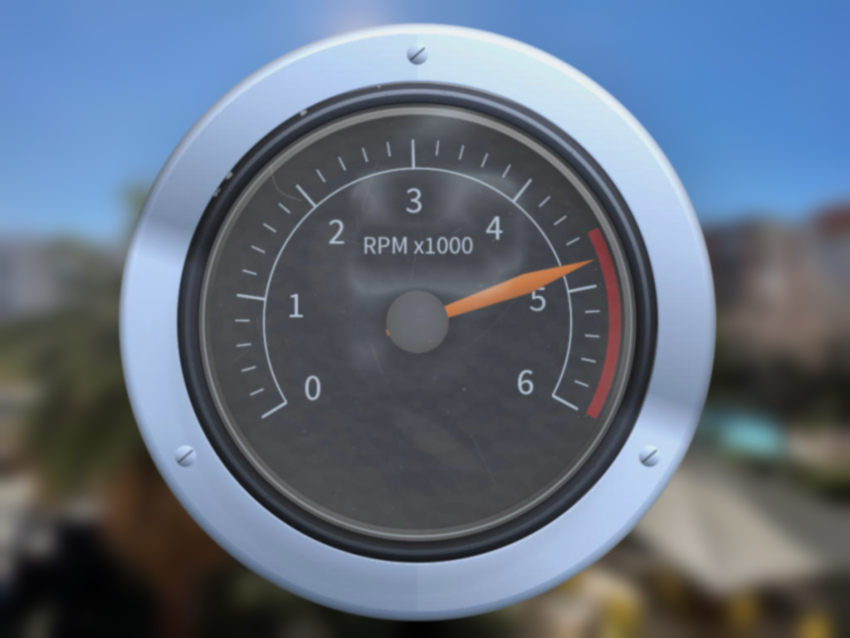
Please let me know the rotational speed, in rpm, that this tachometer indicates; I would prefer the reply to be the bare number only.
4800
